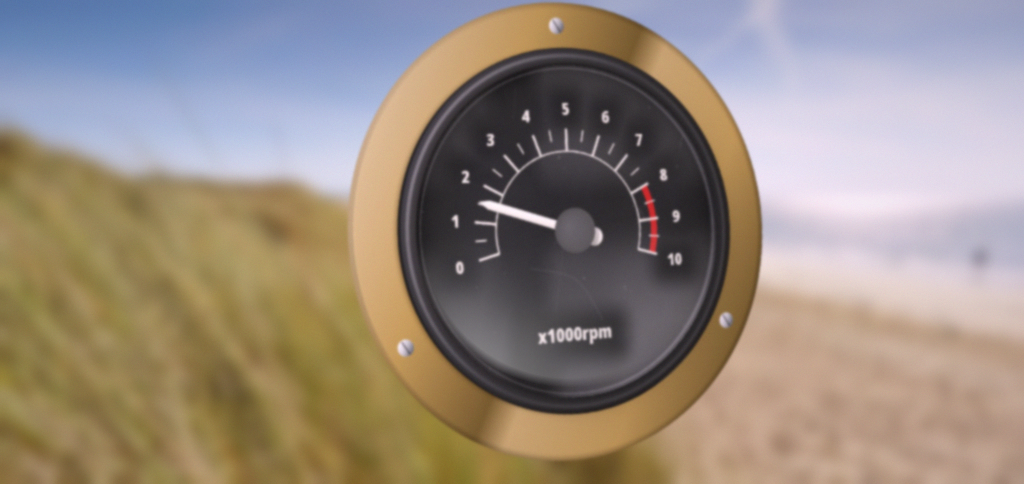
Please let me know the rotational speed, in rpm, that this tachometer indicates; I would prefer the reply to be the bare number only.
1500
